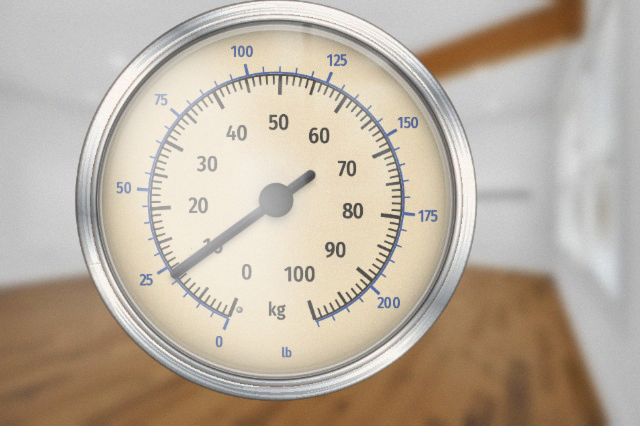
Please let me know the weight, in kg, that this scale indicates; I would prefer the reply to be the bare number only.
10
